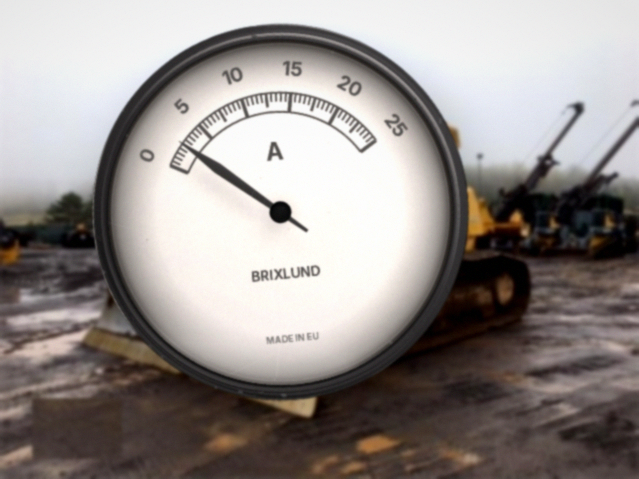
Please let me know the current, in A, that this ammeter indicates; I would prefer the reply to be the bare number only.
2.5
